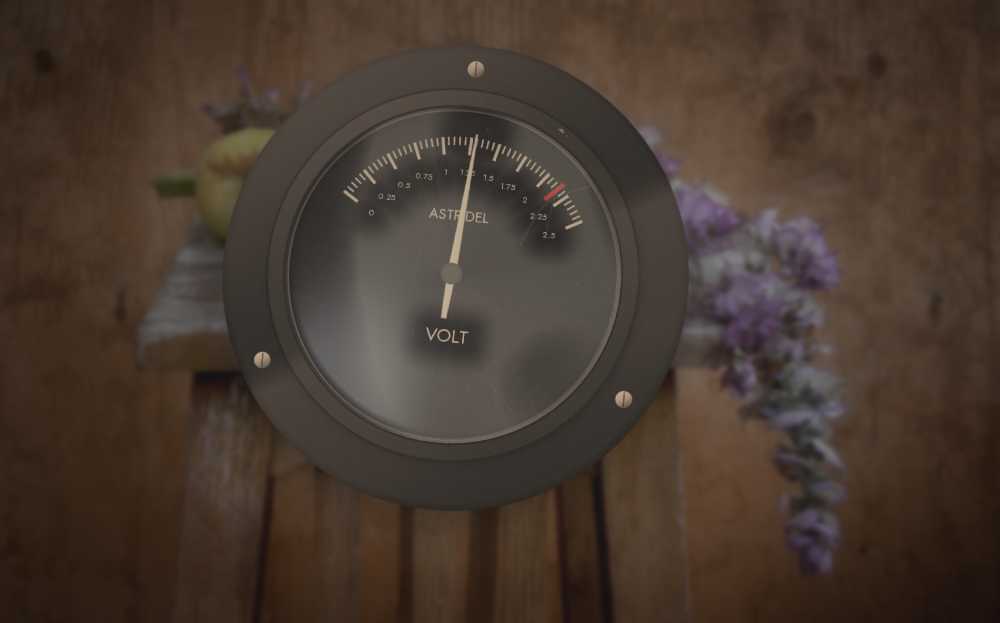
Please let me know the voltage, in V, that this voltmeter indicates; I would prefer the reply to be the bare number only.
1.3
